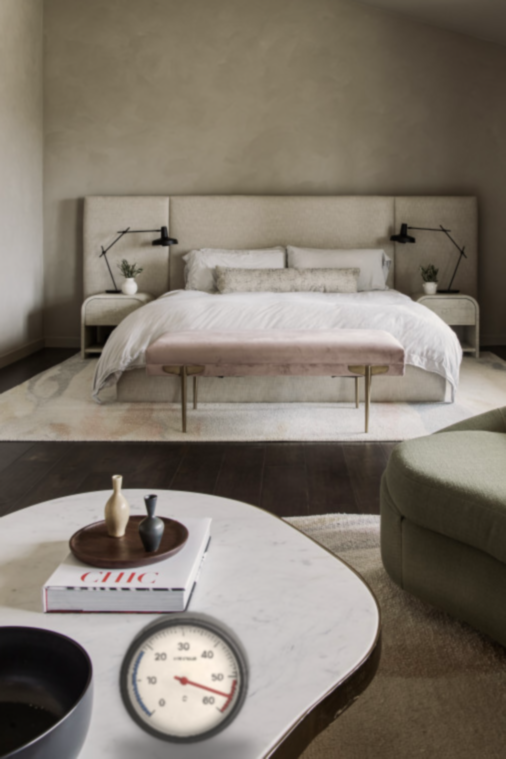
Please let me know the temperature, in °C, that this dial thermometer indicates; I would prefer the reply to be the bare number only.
55
